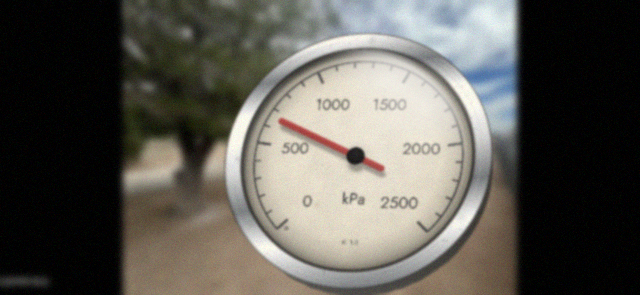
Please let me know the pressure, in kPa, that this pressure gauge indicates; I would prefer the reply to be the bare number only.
650
